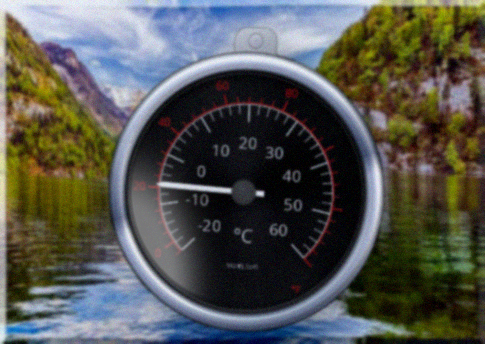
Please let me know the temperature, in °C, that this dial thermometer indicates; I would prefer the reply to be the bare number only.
-6
